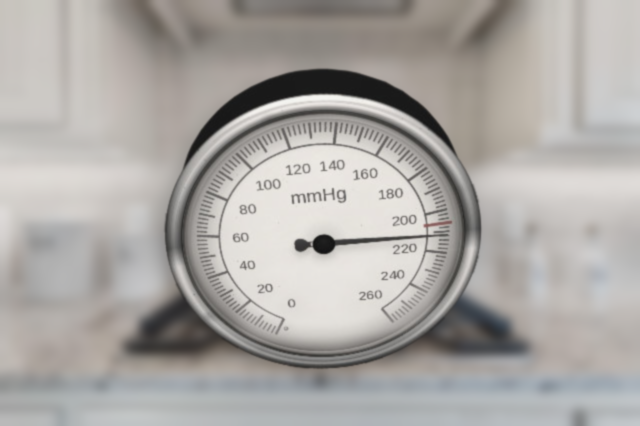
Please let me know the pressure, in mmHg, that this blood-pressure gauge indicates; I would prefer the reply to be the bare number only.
210
